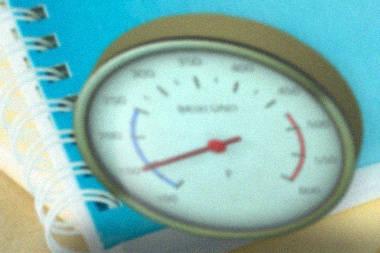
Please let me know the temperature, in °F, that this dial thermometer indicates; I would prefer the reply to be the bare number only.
150
